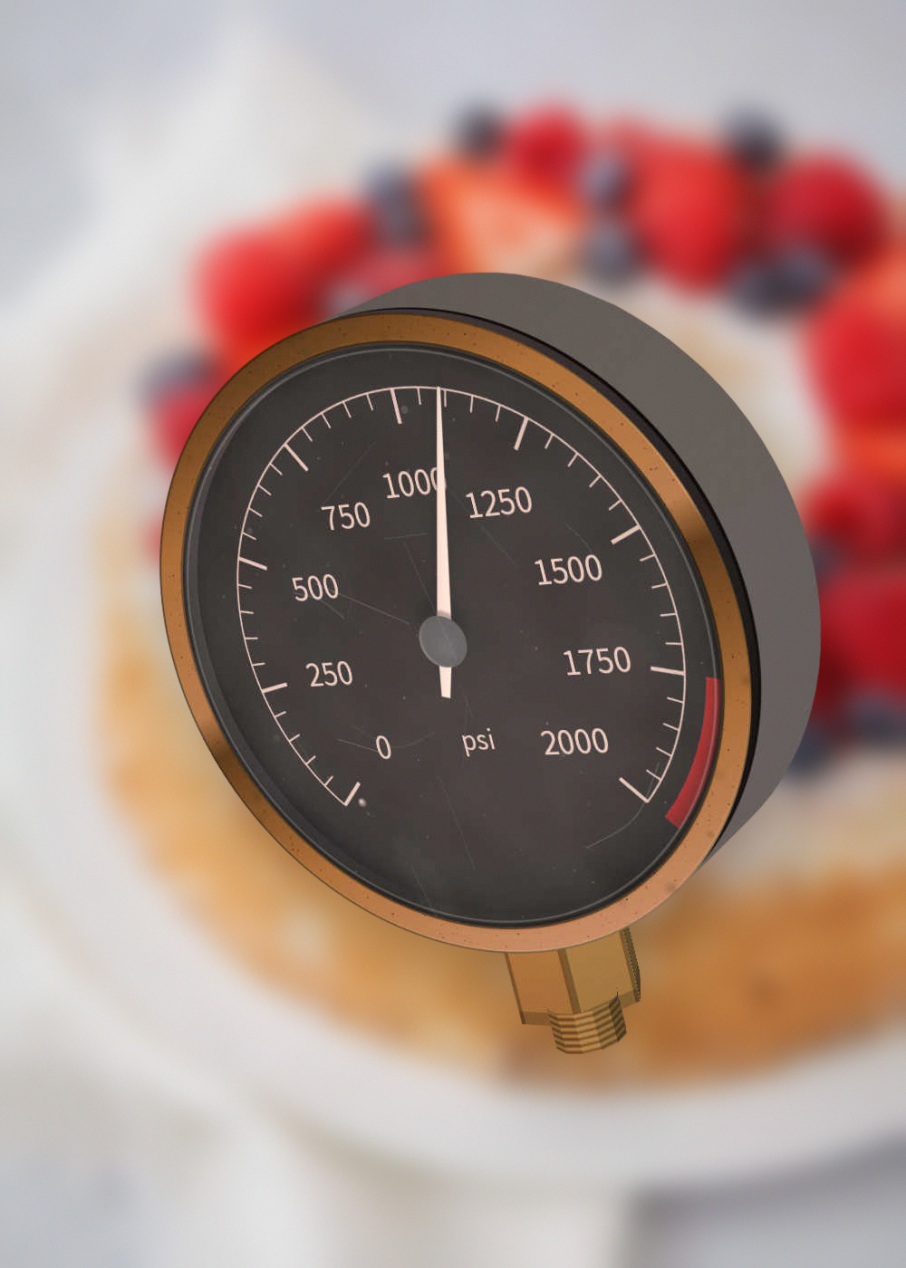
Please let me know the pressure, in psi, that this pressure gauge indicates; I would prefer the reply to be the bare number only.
1100
